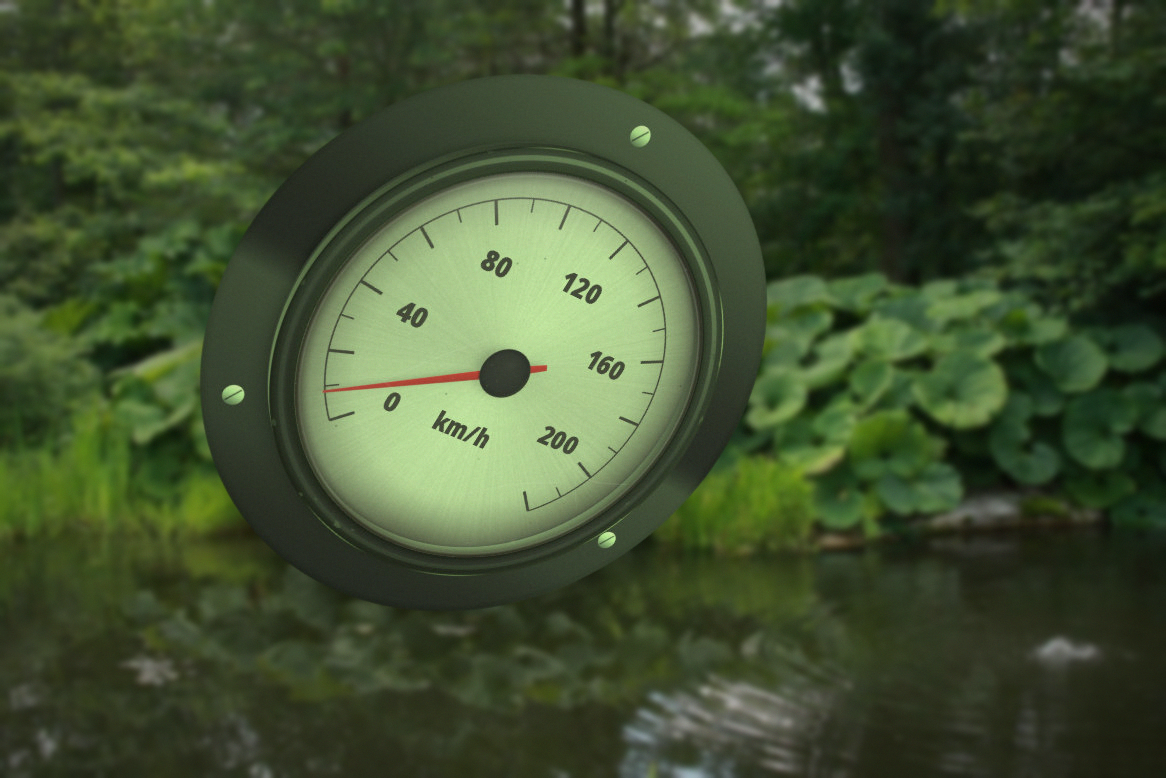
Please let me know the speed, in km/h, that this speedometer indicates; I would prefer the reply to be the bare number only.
10
